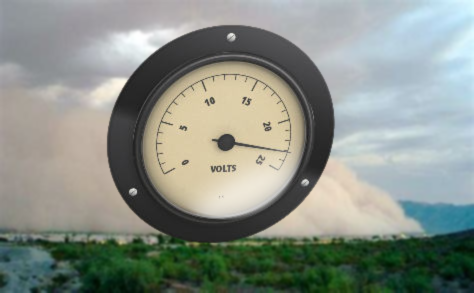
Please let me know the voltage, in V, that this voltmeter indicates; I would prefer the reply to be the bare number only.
23
